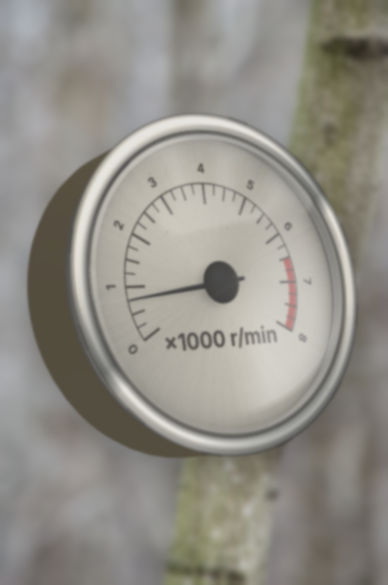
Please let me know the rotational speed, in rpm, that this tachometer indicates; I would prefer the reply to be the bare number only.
750
